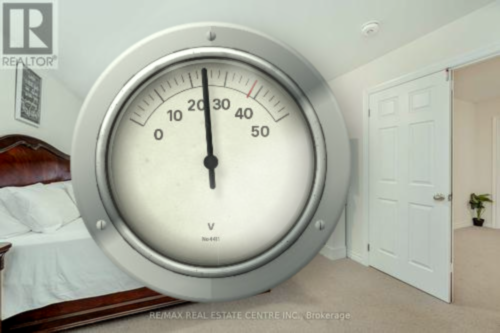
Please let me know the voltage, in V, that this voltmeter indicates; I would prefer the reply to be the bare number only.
24
